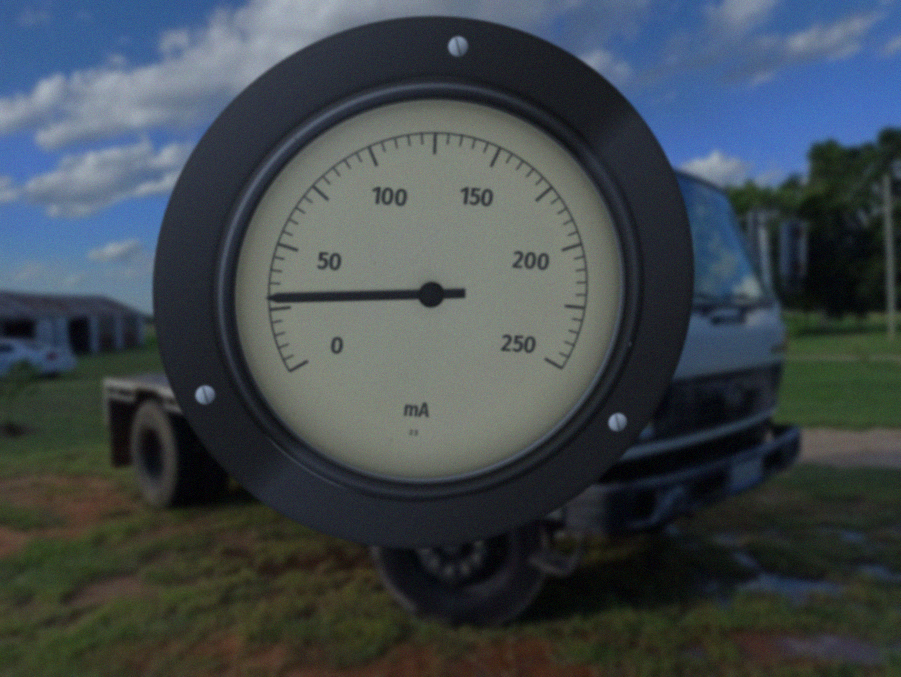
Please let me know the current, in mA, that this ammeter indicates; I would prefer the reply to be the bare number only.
30
